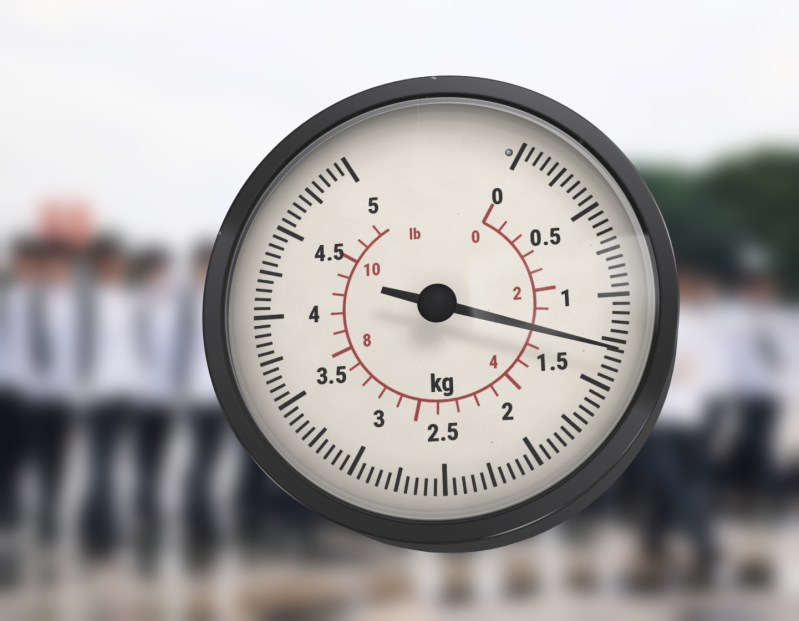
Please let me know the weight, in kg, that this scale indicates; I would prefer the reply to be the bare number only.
1.3
